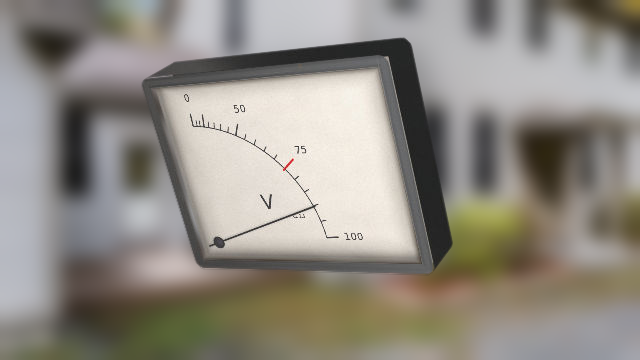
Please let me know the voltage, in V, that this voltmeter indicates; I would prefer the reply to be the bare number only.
90
